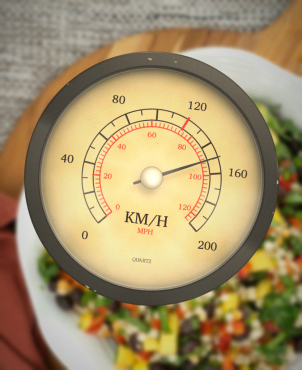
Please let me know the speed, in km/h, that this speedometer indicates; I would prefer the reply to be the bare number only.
150
